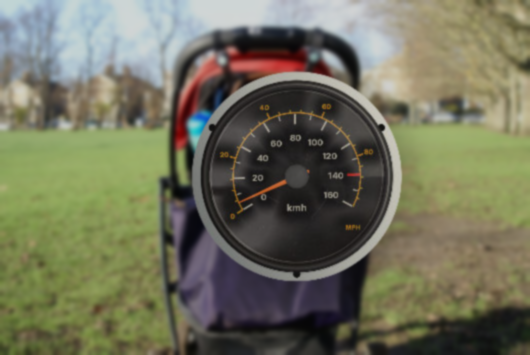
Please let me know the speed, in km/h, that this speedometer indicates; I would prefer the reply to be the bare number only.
5
